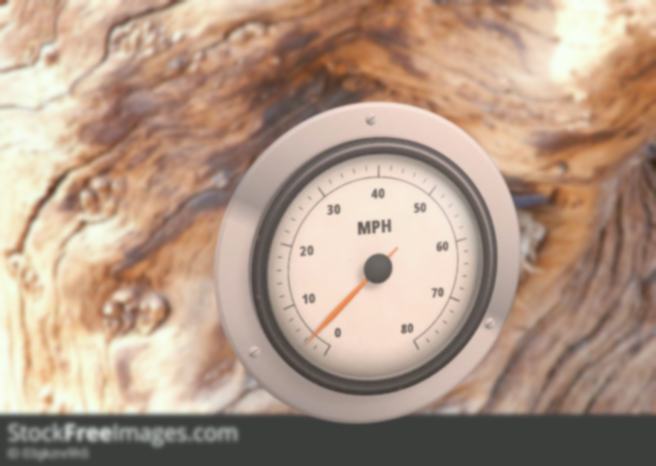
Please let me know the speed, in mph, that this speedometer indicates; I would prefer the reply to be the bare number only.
4
